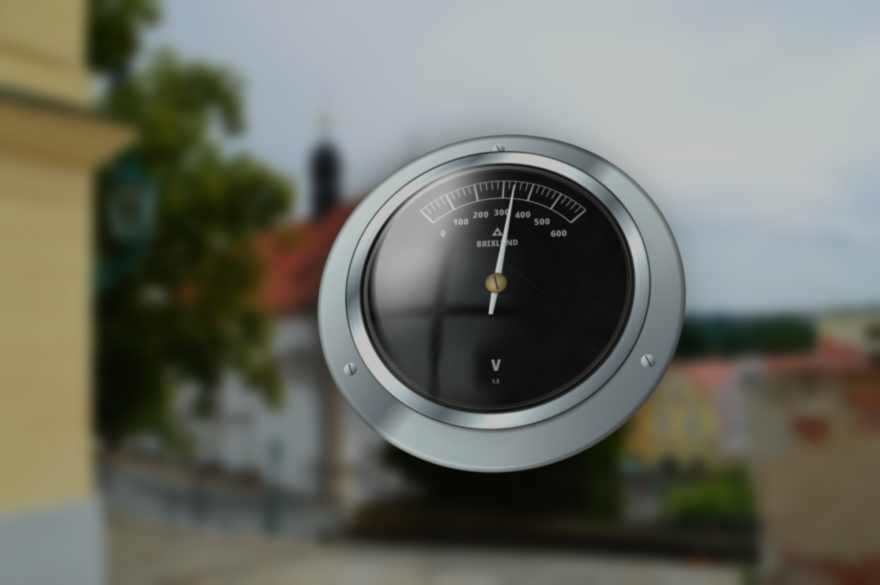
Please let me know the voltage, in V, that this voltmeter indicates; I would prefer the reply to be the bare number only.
340
